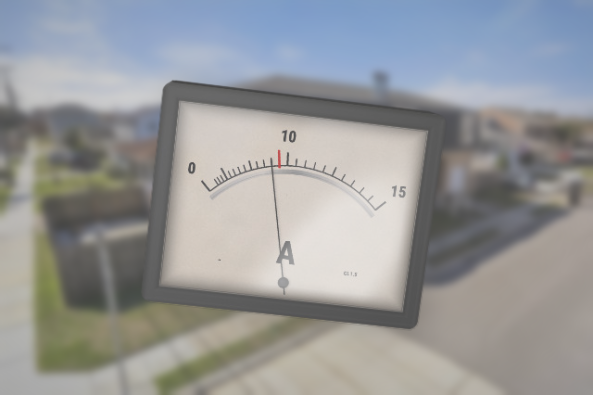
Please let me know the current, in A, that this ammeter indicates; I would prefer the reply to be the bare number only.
9
